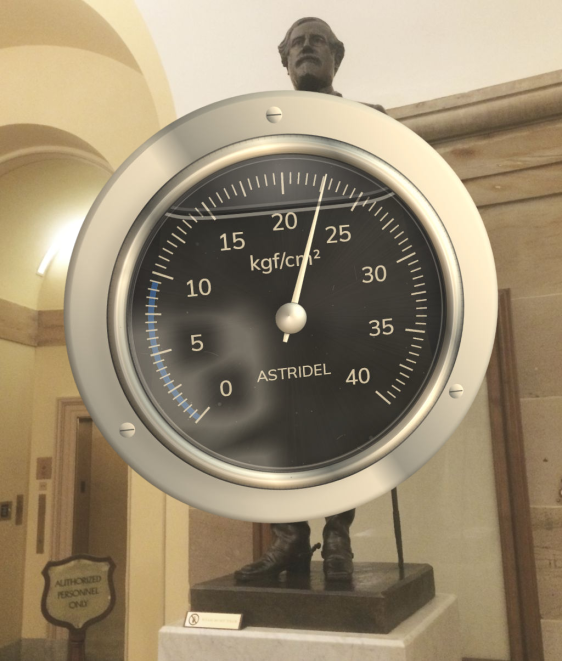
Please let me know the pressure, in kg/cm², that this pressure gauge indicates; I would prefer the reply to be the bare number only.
22.5
